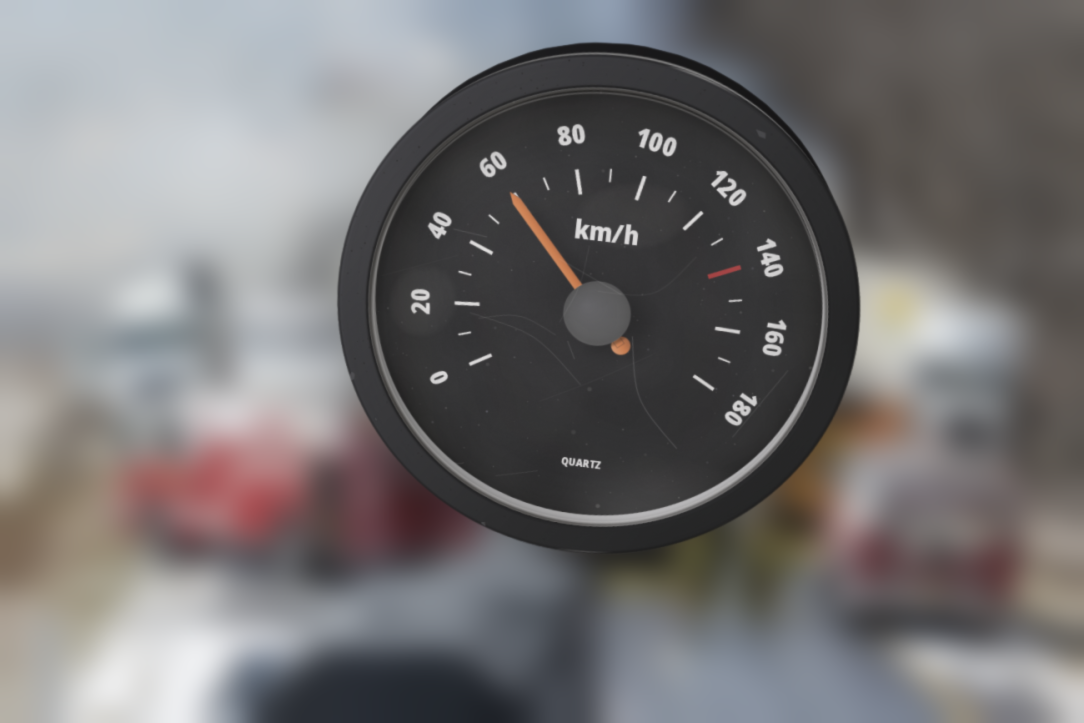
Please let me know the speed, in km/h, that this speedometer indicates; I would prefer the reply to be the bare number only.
60
